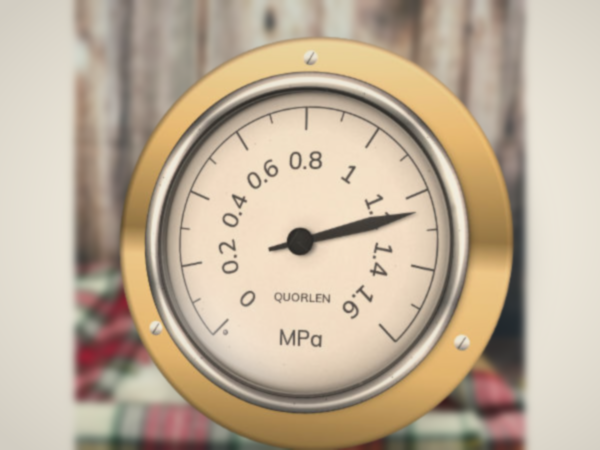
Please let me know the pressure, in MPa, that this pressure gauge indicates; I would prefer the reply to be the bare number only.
1.25
